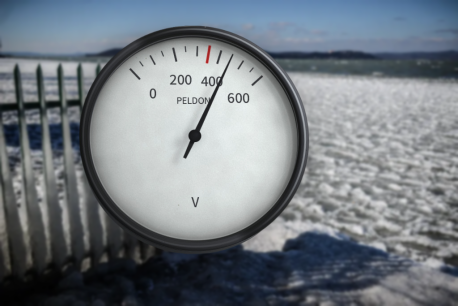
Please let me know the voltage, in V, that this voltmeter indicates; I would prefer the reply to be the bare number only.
450
